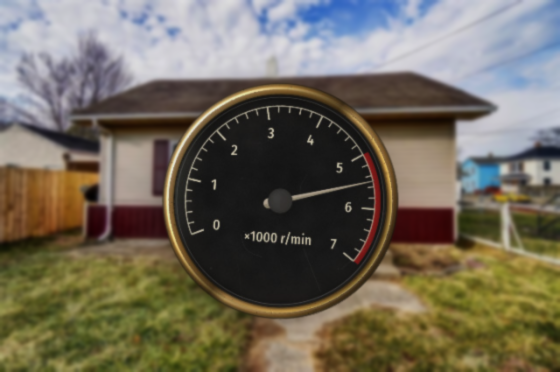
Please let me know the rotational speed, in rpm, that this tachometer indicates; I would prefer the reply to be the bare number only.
5500
